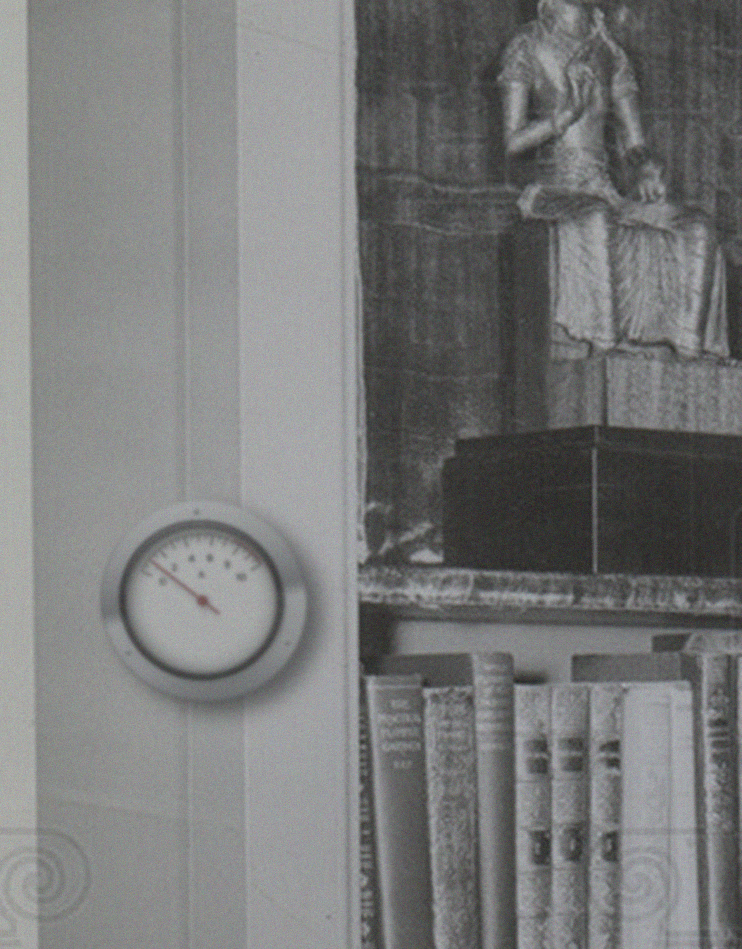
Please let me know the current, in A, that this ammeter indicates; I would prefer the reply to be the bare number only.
1
